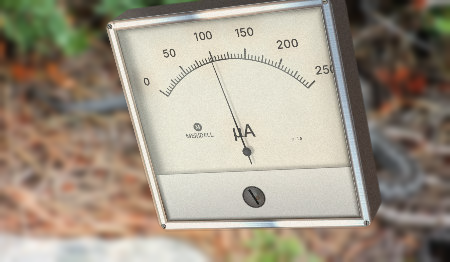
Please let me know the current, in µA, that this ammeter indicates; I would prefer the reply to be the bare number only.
100
